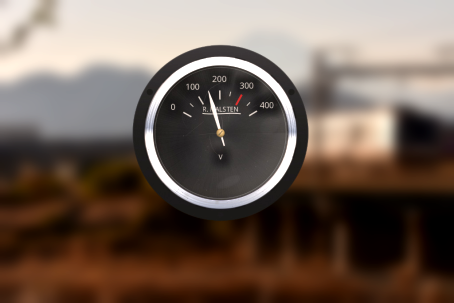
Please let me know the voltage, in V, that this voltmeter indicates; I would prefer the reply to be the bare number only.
150
